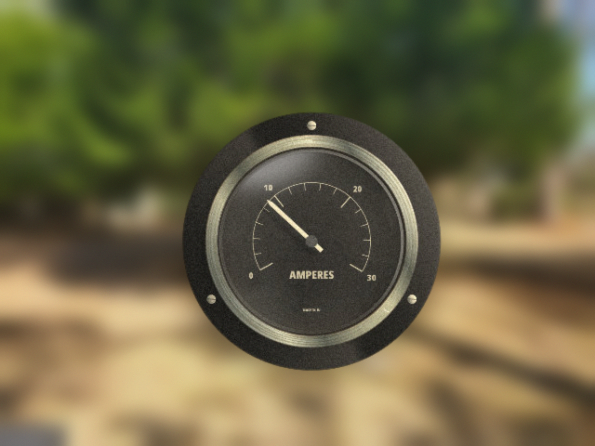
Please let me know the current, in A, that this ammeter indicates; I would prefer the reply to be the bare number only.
9
